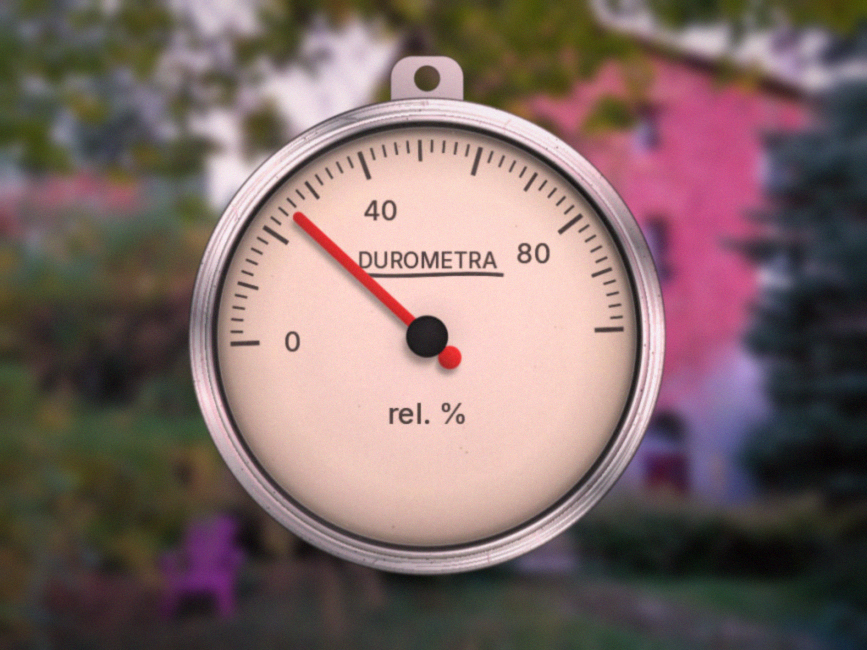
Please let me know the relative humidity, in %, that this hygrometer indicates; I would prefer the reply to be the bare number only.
25
